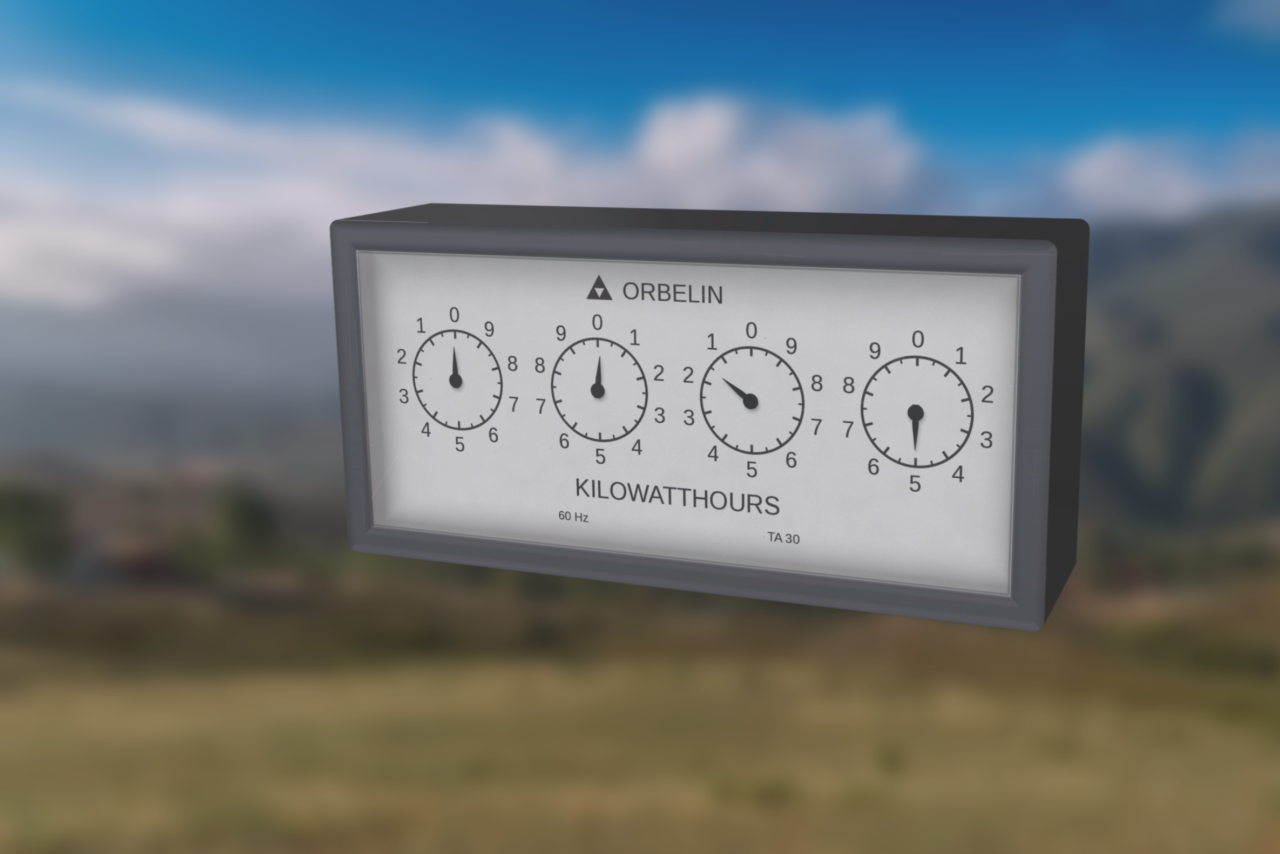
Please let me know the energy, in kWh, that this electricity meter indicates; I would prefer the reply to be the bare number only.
15
